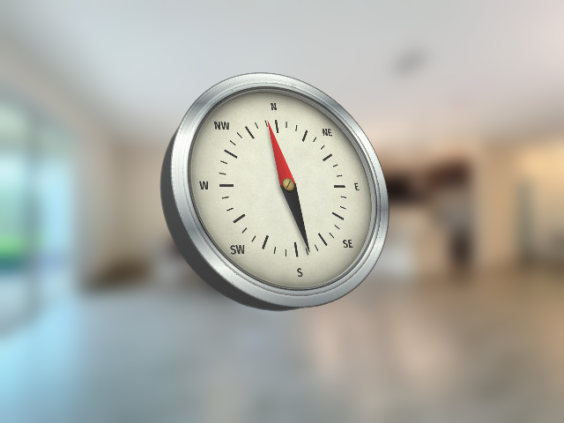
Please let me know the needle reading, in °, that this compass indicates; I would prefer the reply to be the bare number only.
350
